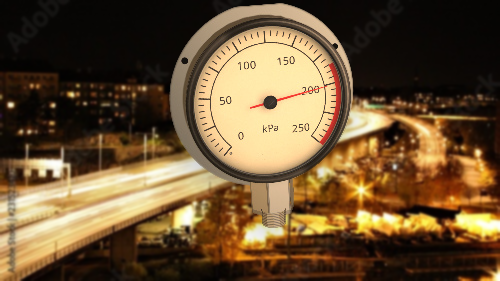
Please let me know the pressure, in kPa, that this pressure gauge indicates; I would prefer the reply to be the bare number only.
200
